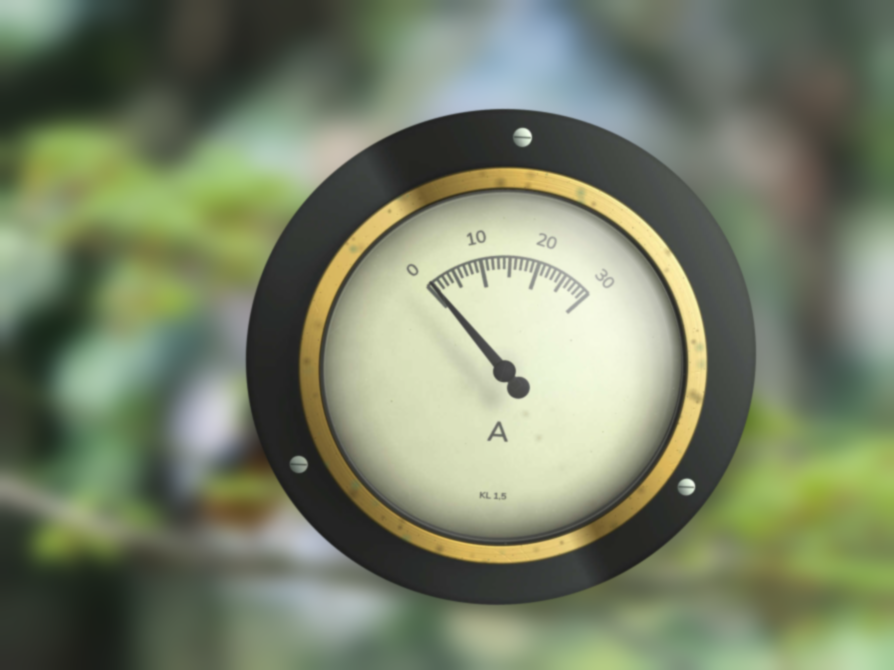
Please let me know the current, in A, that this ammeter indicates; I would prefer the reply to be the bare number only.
1
